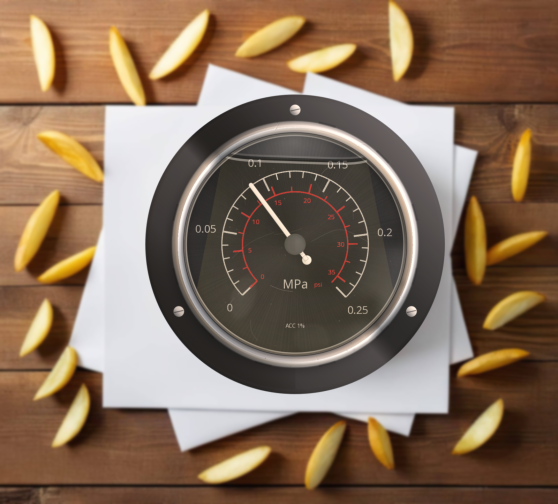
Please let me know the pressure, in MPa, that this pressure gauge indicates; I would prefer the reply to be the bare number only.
0.09
